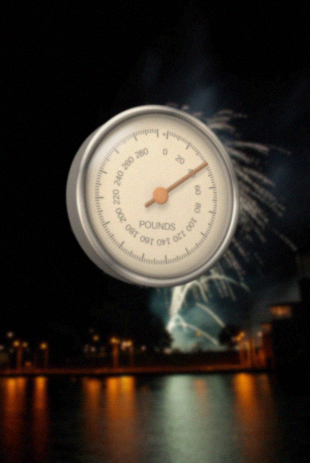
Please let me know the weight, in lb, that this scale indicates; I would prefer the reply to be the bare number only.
40
